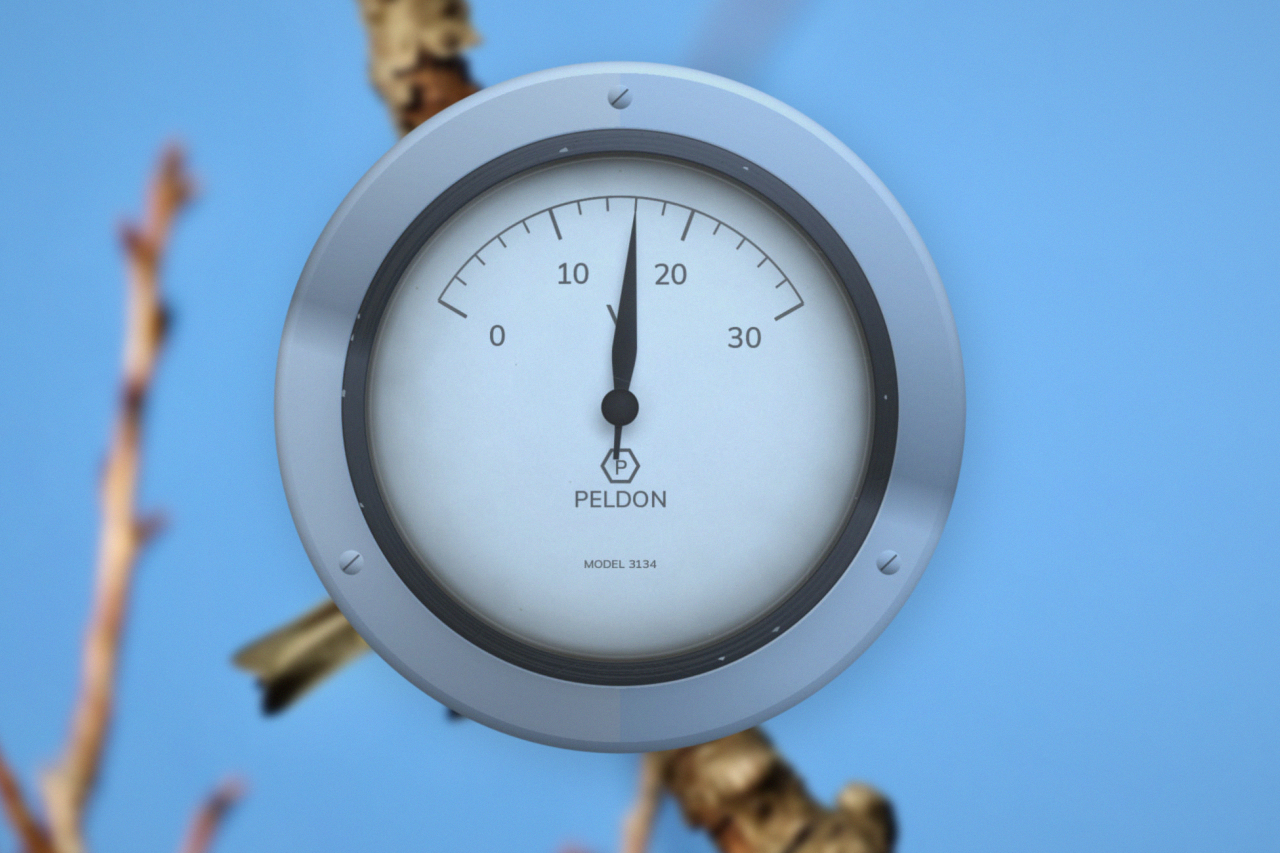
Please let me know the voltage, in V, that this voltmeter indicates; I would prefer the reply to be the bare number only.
16
